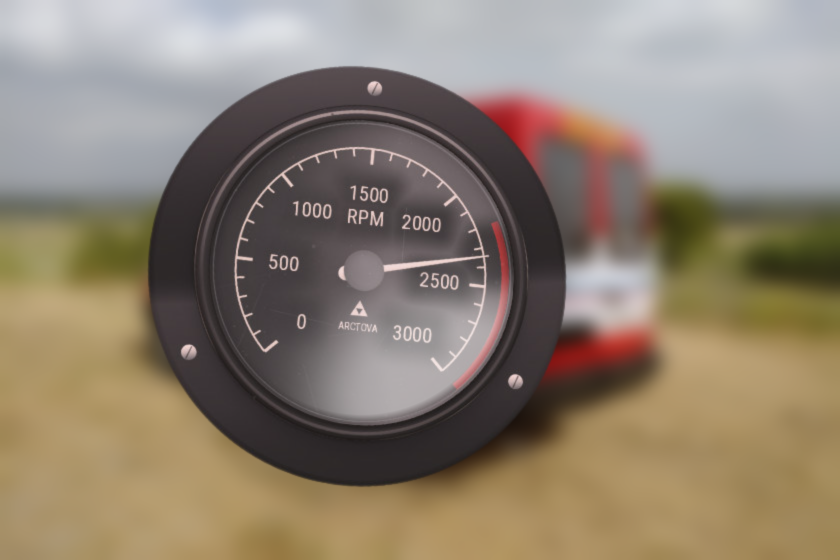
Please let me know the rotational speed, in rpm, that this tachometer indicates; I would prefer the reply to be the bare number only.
2350
